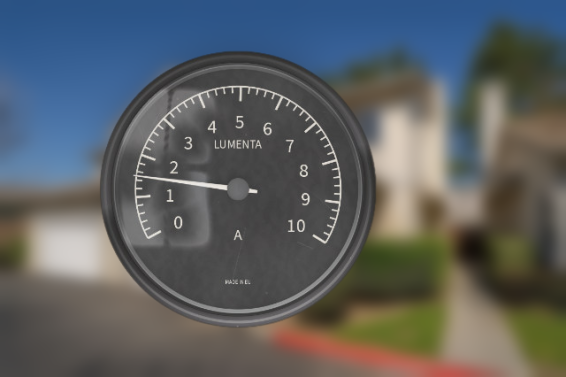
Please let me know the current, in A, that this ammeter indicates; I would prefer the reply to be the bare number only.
1.5
